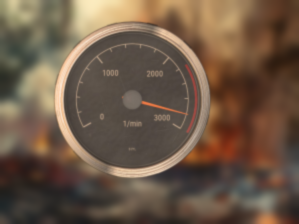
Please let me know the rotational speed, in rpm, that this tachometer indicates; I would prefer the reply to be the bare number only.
2800
